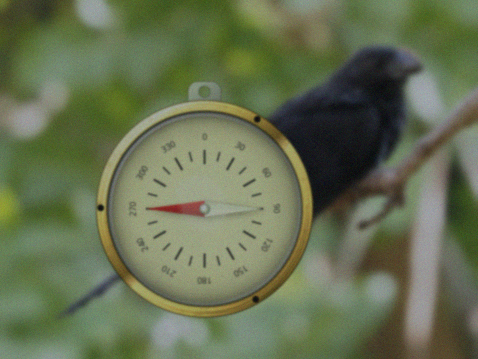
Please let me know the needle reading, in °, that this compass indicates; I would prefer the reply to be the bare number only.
270
